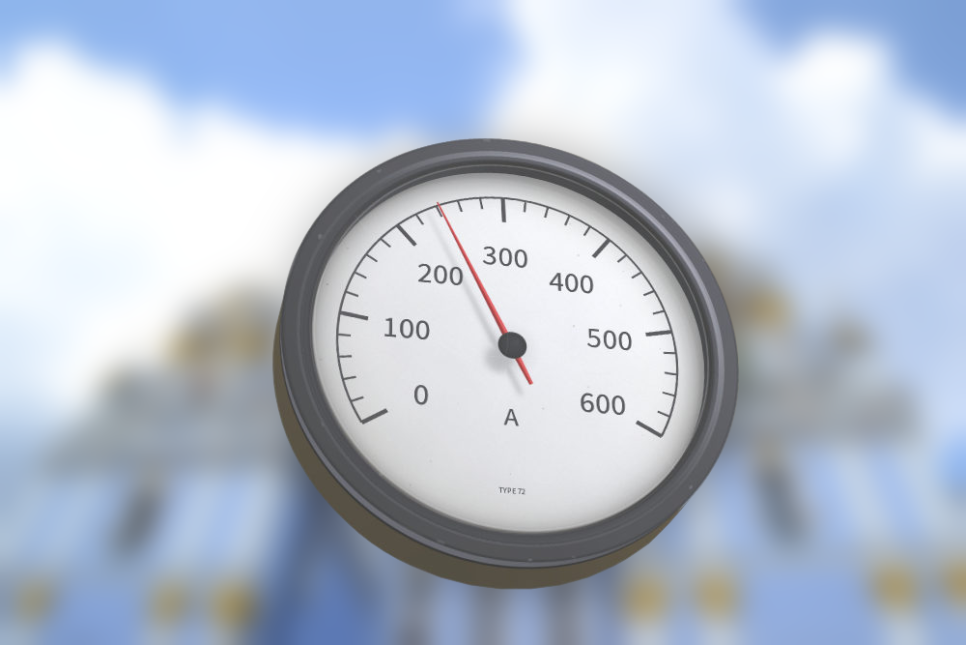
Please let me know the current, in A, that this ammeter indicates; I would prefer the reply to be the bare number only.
240
